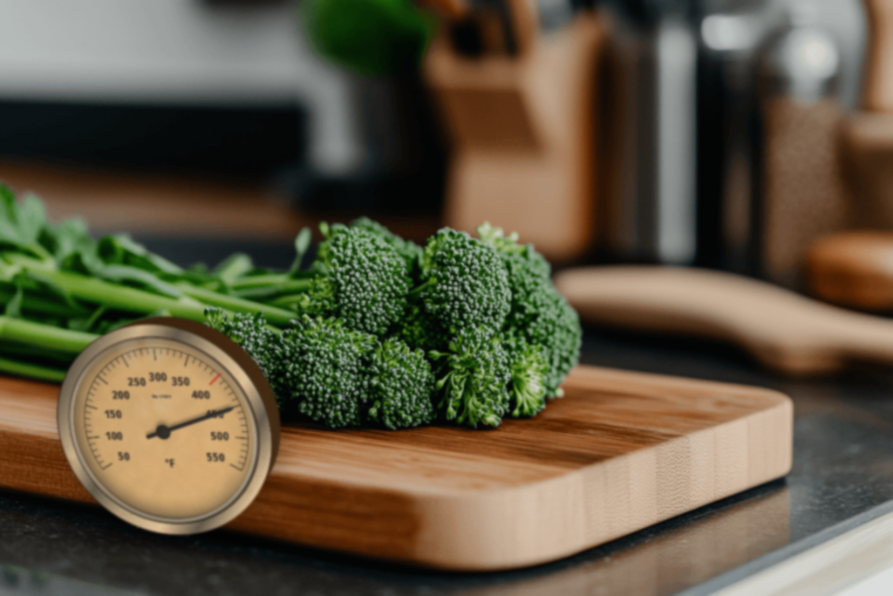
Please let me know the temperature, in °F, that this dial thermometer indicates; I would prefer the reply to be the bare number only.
450
